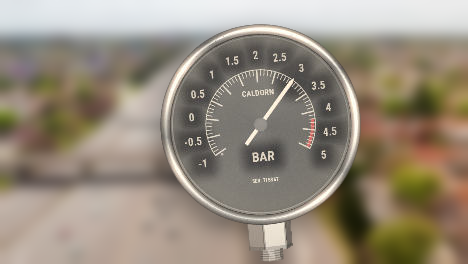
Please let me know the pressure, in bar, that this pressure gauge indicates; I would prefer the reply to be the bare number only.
3
